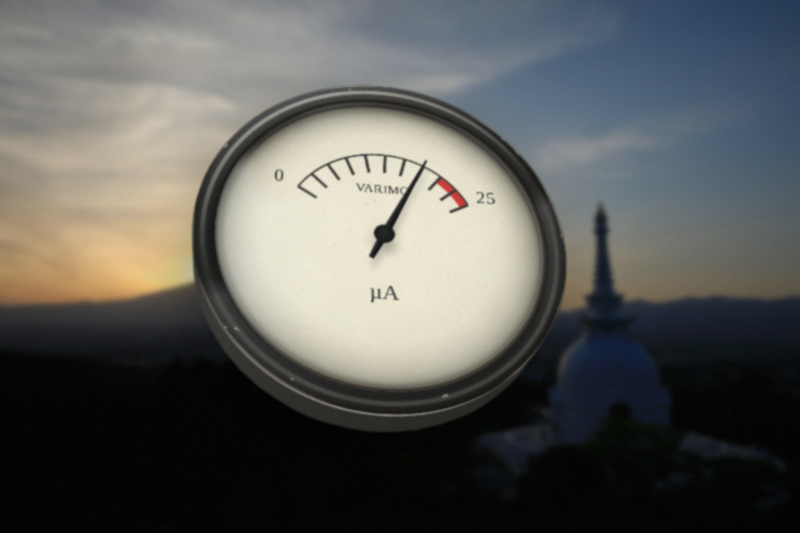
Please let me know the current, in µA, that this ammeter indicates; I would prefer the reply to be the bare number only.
17.5
